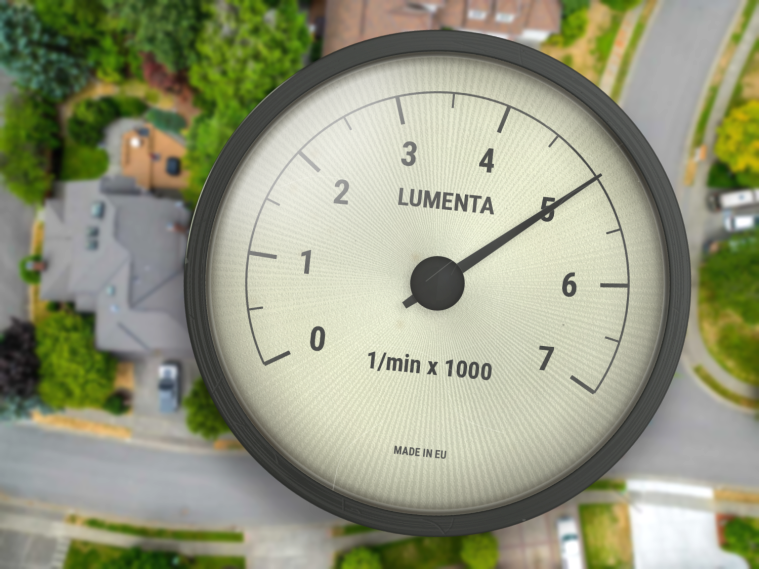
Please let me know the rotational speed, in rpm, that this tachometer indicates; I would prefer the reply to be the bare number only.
5000
